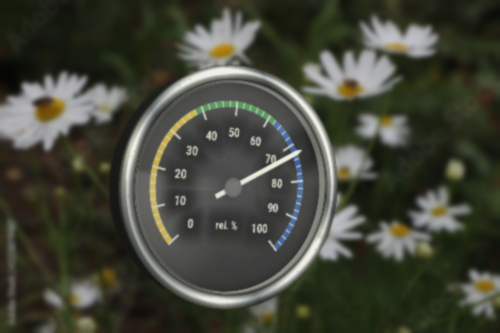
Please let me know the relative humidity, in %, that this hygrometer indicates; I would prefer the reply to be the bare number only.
72
